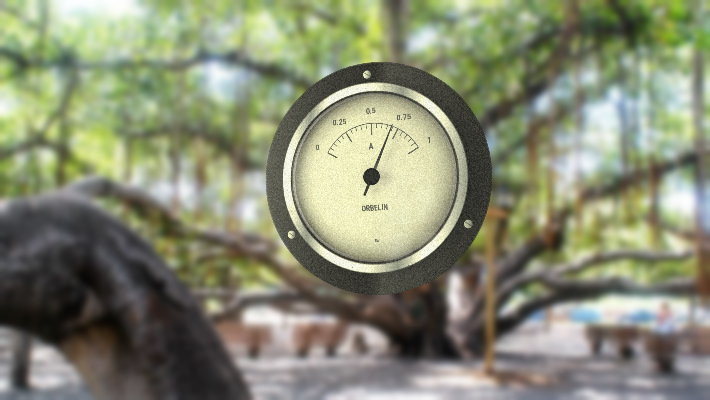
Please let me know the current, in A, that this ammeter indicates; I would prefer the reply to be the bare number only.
0.7
